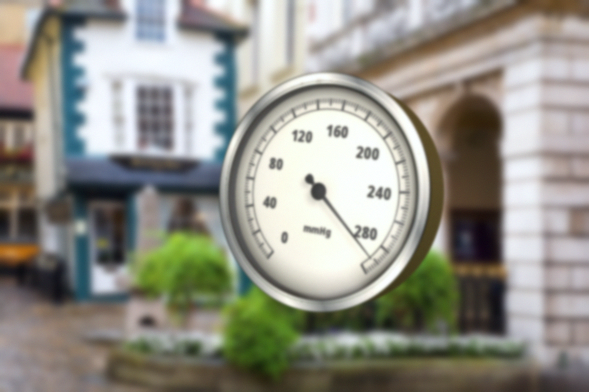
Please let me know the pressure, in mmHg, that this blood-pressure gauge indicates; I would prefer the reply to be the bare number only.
290
